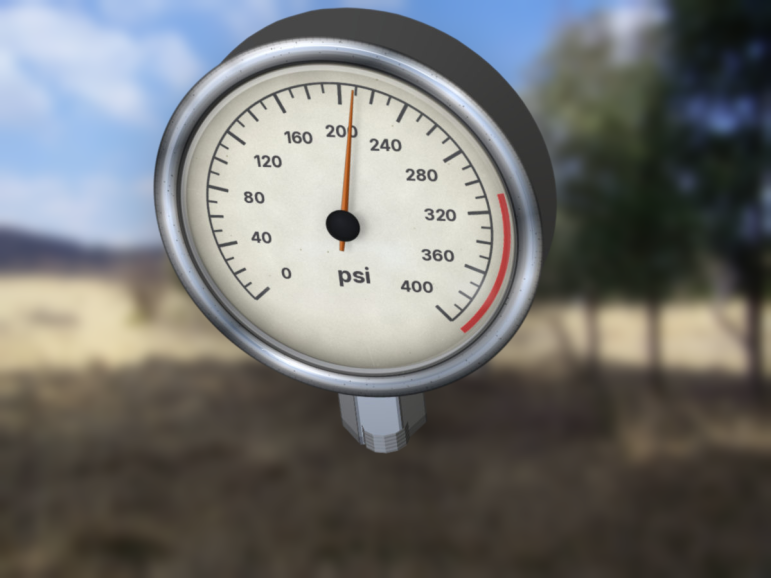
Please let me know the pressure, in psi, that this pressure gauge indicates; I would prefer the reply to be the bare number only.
210
